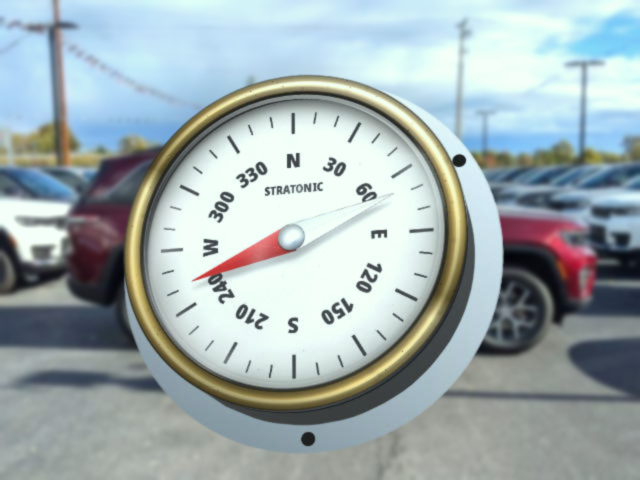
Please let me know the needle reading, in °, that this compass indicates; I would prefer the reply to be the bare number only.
250
